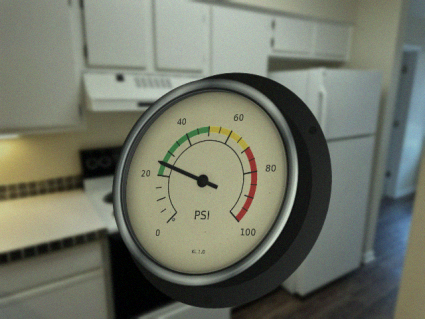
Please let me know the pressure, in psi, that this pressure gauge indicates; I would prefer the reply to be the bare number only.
25
